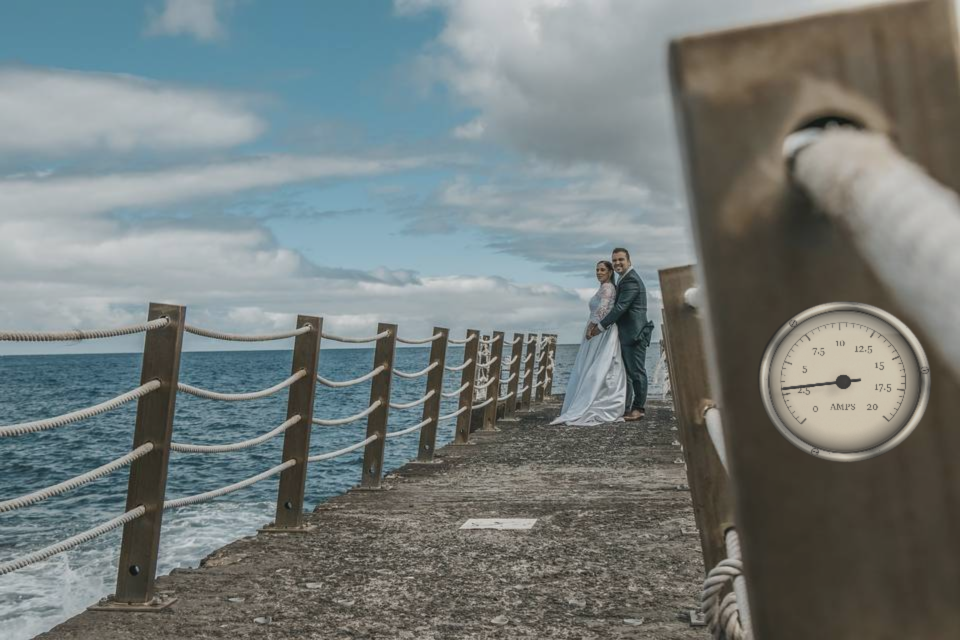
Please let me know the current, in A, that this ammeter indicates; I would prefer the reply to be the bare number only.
3
